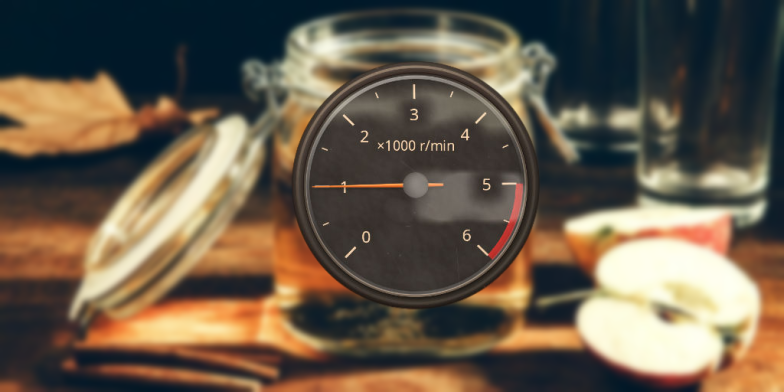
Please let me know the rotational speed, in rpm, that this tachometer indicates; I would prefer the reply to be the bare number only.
1000
